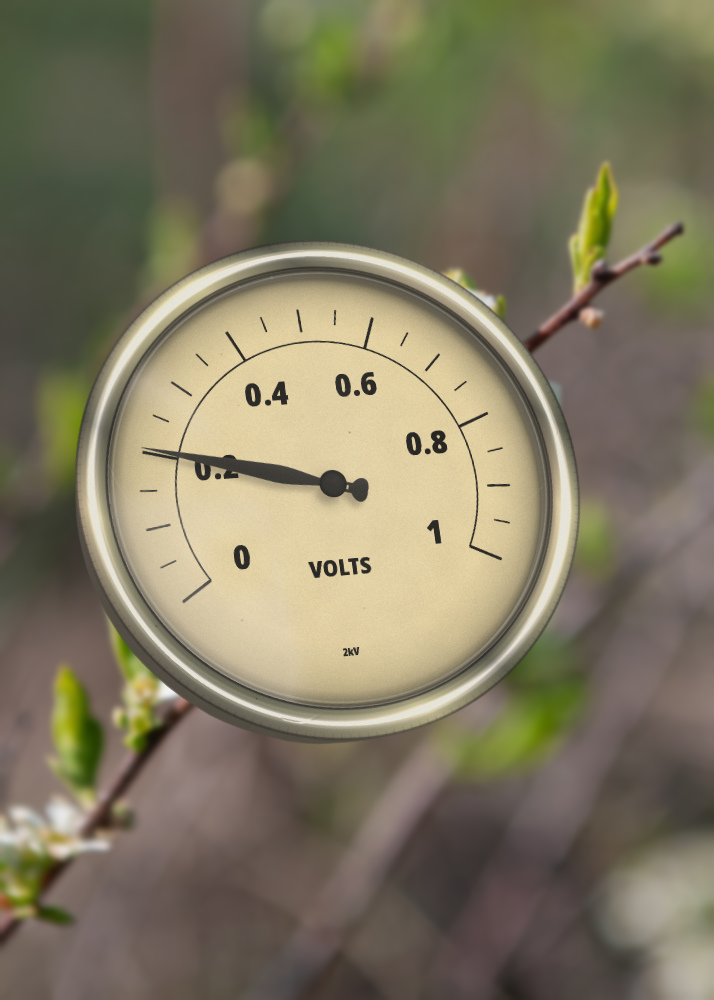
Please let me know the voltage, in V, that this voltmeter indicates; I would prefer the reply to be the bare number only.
0.2
